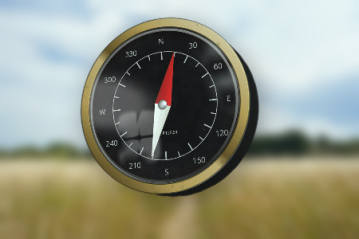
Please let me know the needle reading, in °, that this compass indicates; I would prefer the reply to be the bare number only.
15
